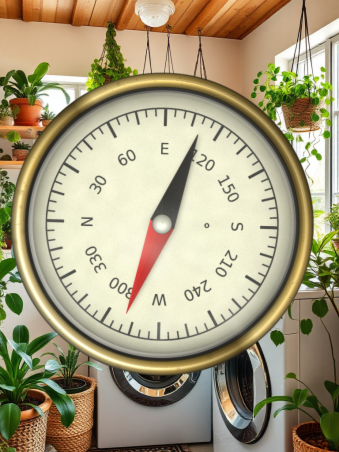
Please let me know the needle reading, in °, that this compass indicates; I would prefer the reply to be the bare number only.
290
